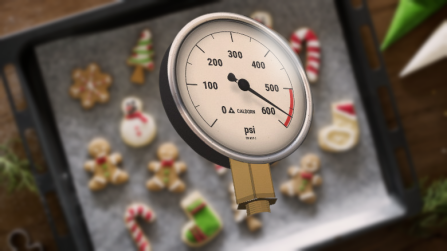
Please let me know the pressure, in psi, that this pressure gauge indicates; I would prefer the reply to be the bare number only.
575
